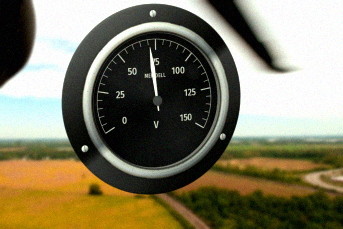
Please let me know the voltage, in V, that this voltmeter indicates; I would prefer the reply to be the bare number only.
70
